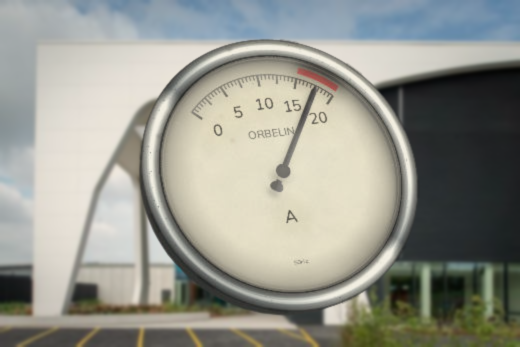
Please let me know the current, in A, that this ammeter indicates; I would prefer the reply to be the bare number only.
17.5
